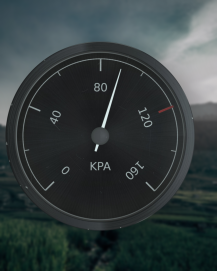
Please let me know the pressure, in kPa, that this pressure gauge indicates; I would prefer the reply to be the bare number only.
90
